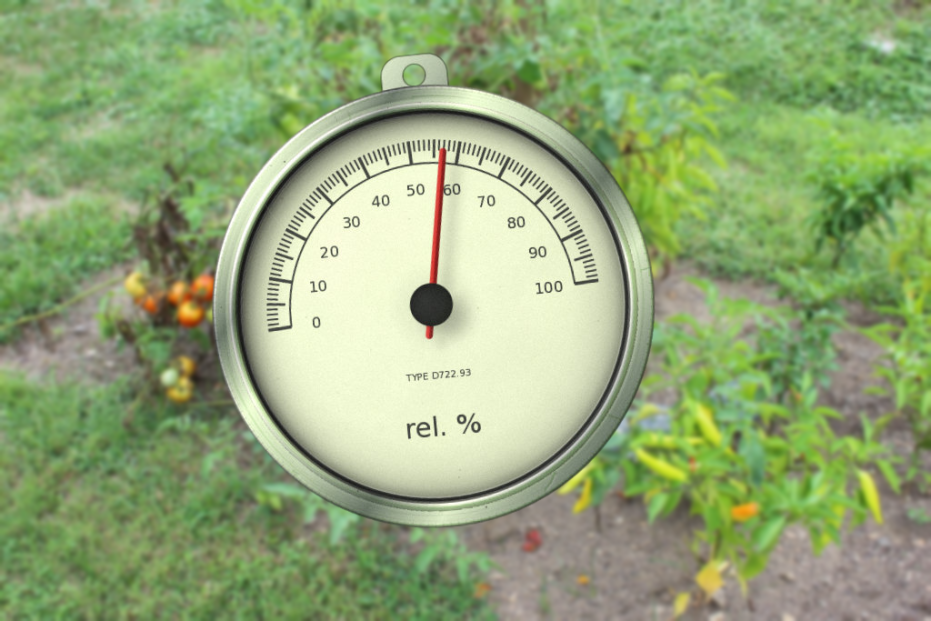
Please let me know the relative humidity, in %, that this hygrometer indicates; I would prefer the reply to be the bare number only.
57
